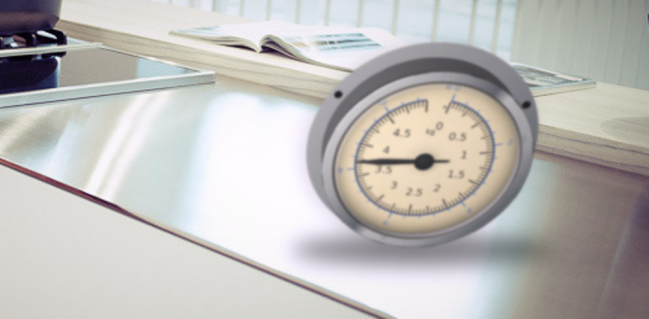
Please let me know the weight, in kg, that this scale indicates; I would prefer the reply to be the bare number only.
3.75
